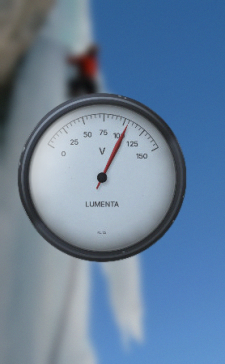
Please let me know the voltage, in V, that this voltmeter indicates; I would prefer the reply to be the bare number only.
105
